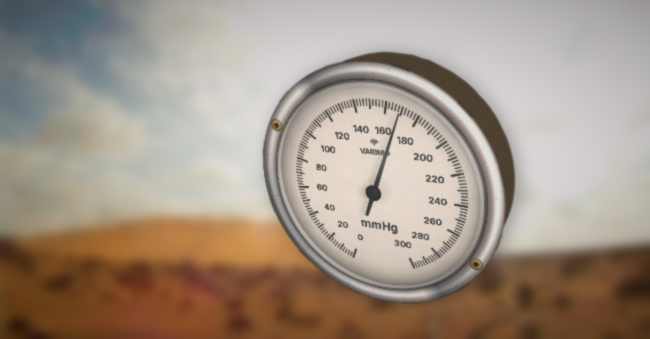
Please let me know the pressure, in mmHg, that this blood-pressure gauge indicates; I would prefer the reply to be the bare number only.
170
